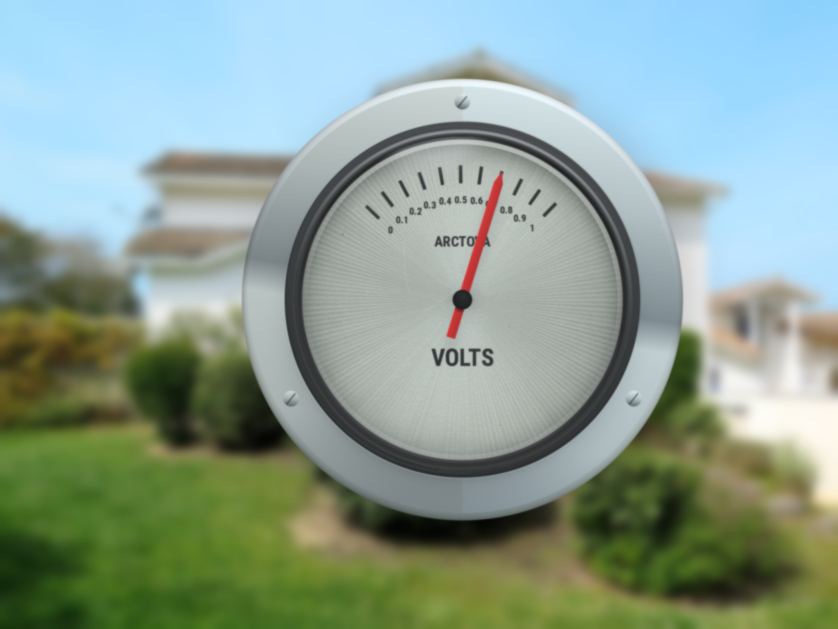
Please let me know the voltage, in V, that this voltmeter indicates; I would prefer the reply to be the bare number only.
0.7
